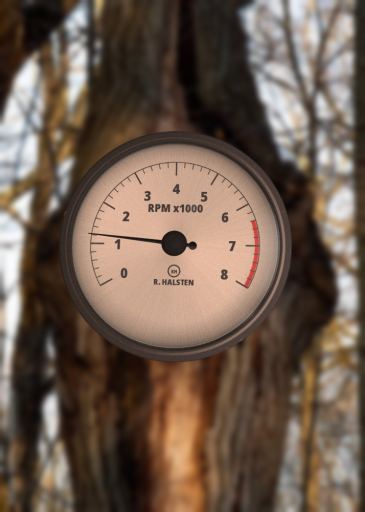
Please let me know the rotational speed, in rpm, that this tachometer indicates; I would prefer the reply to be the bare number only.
1200
